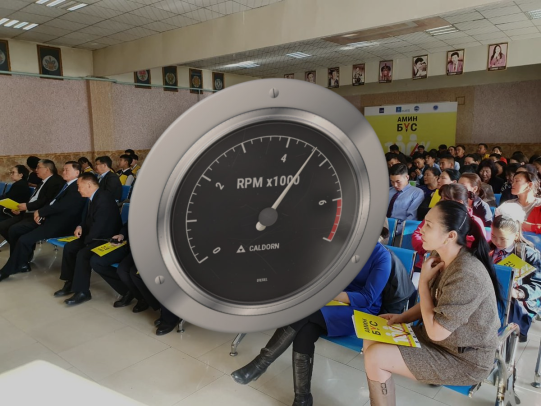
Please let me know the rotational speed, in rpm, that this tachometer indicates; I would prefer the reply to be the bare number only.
4600
